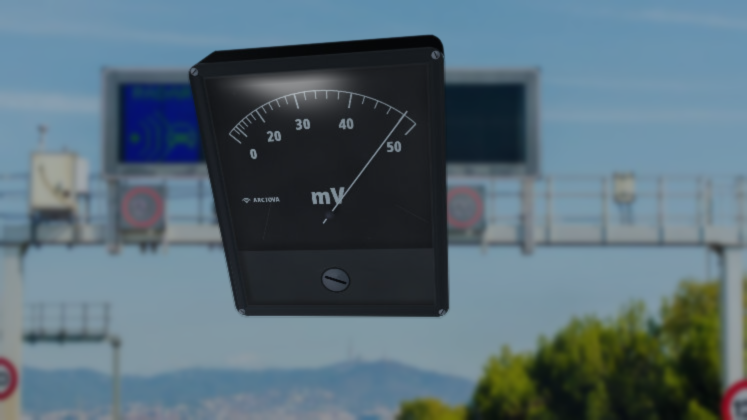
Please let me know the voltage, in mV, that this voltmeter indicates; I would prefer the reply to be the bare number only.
48
